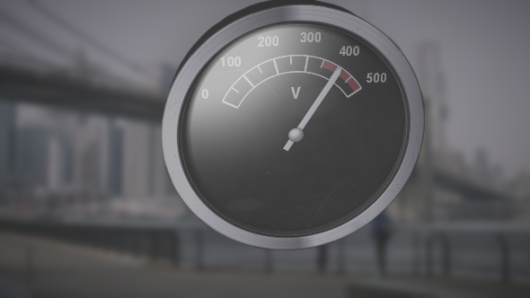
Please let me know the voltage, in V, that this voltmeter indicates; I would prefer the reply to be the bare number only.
400
